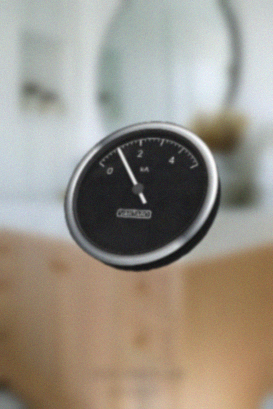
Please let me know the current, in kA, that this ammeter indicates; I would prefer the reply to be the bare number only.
1
